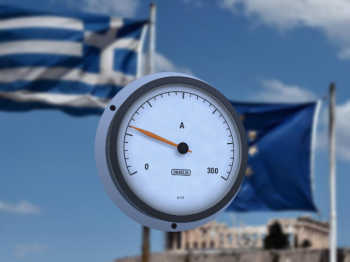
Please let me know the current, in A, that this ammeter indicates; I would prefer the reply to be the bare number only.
60
